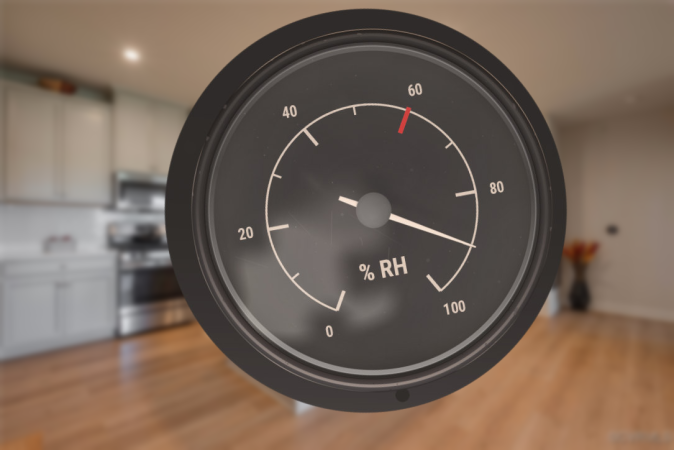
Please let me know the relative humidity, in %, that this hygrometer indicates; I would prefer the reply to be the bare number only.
90
